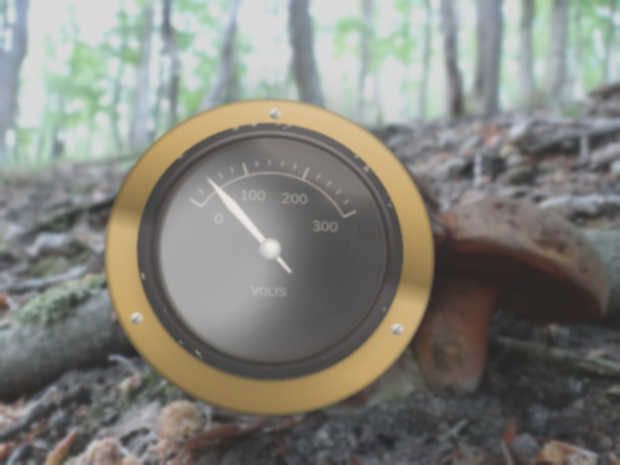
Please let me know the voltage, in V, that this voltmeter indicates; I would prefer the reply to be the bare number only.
40
